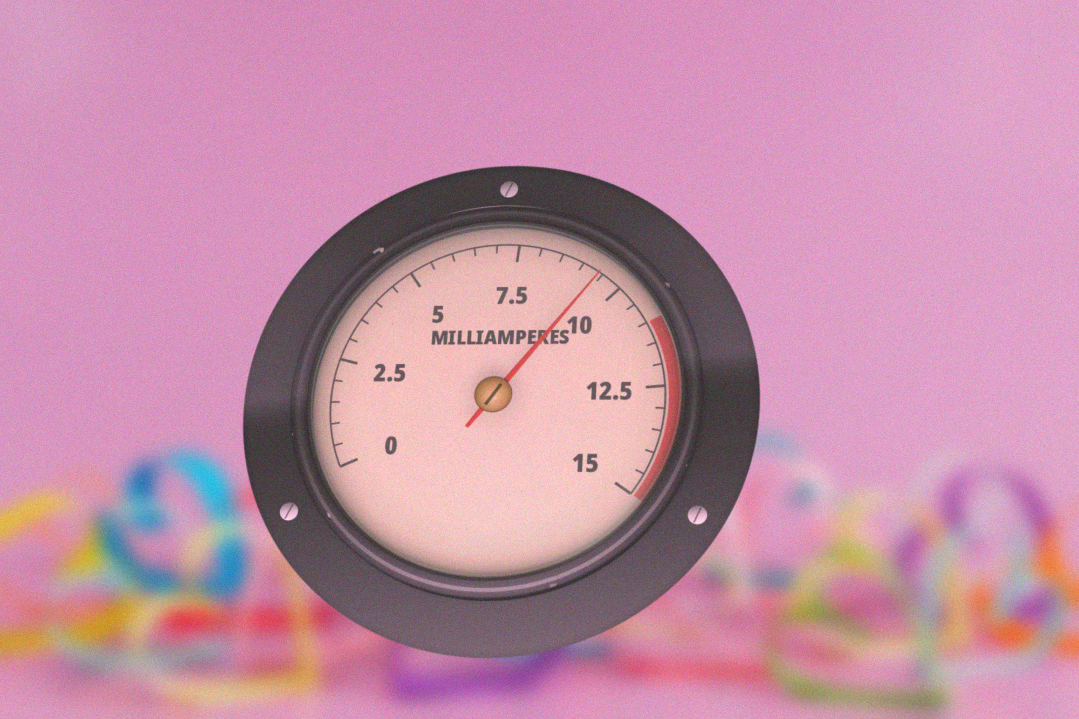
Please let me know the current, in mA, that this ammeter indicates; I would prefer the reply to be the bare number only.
9.5
